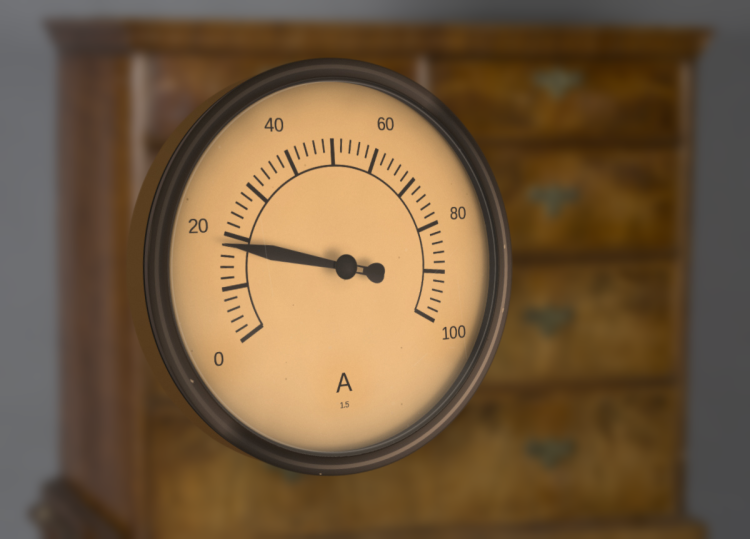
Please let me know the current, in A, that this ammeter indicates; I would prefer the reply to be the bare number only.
18
